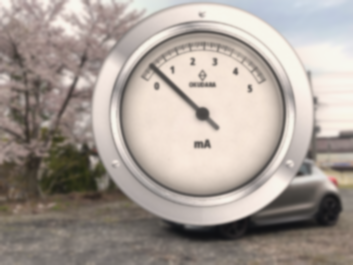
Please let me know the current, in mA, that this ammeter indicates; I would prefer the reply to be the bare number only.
0.5
